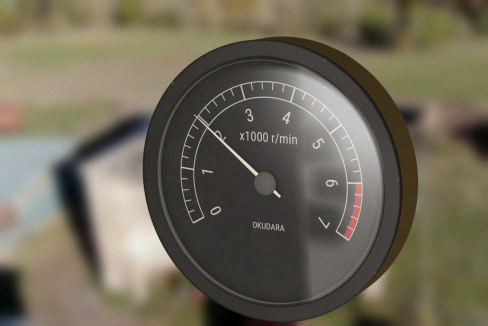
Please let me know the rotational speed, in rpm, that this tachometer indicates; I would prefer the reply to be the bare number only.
2000
